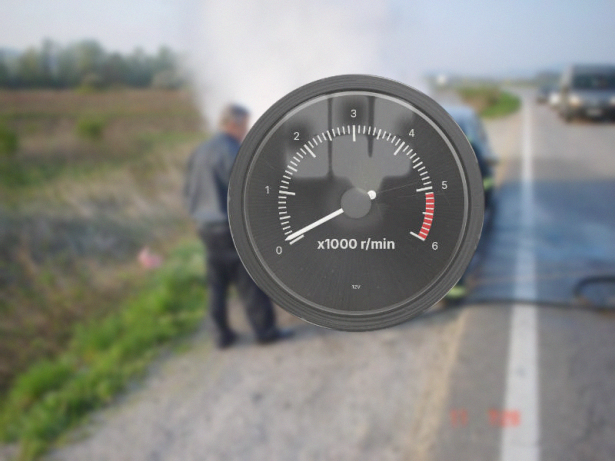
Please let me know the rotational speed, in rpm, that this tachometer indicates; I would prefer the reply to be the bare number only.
100
